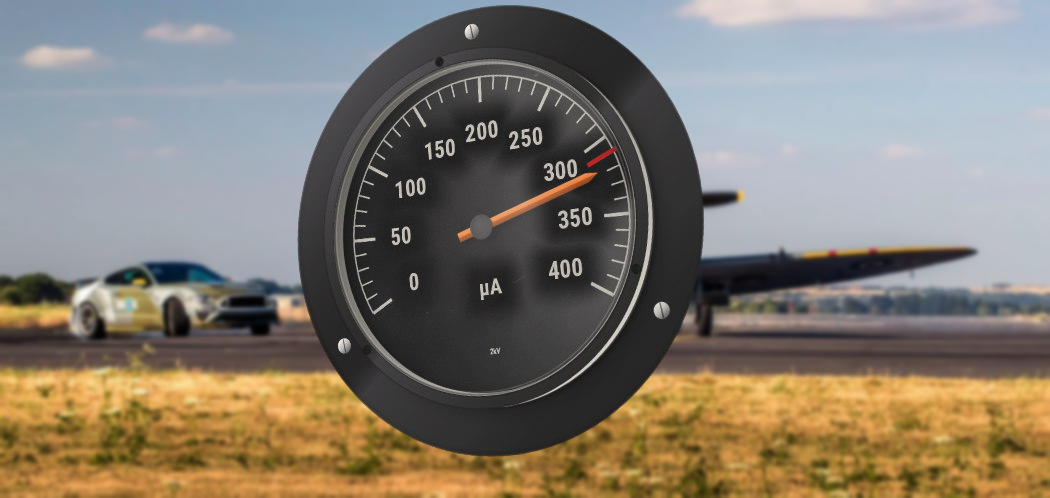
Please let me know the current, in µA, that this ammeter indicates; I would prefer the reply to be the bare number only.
320
